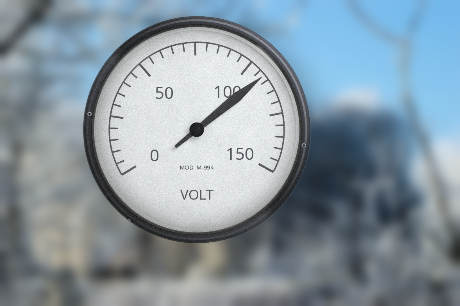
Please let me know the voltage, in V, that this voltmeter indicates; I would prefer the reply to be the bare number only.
107.5
